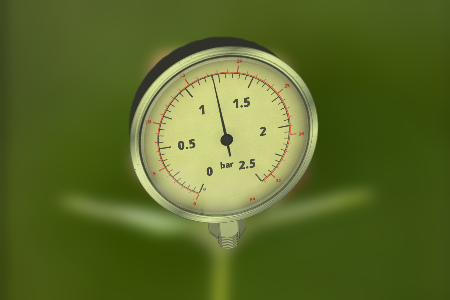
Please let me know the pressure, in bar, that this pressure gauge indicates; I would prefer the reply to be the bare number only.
1.2
